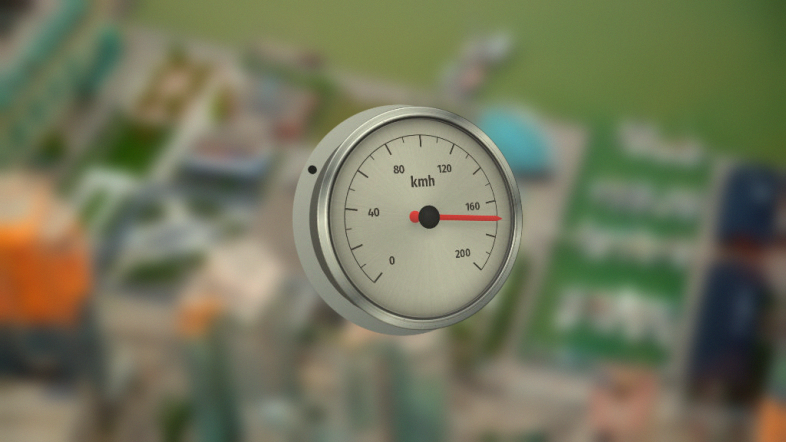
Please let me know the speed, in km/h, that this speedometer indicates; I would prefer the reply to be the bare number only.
170
